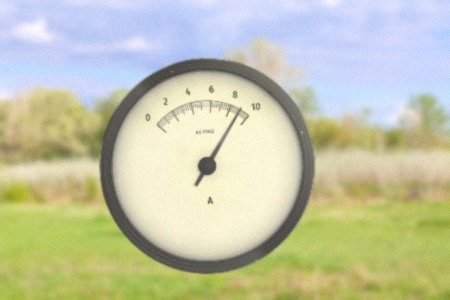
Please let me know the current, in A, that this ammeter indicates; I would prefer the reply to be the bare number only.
9
